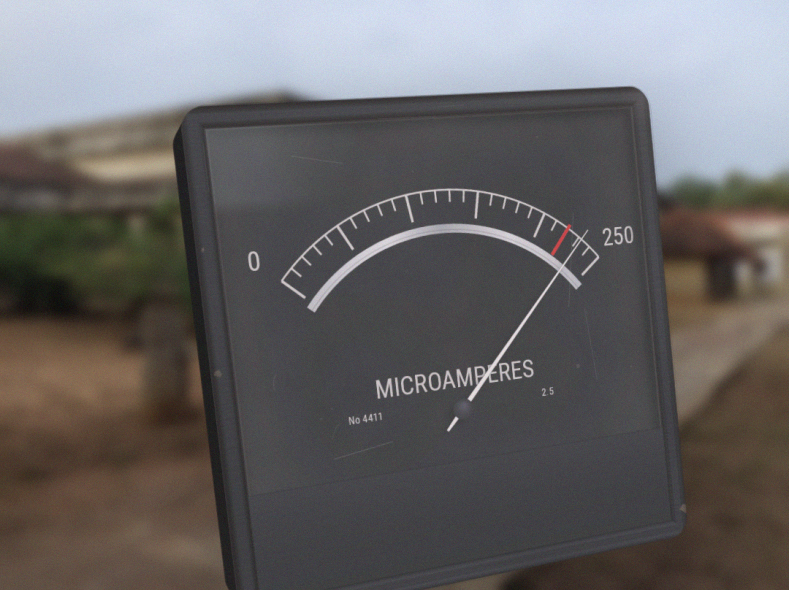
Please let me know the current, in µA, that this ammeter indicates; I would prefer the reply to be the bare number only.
230
